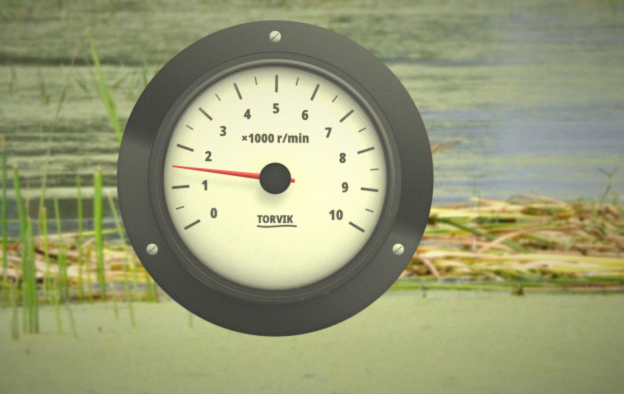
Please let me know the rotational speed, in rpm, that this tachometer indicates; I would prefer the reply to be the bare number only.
1500
